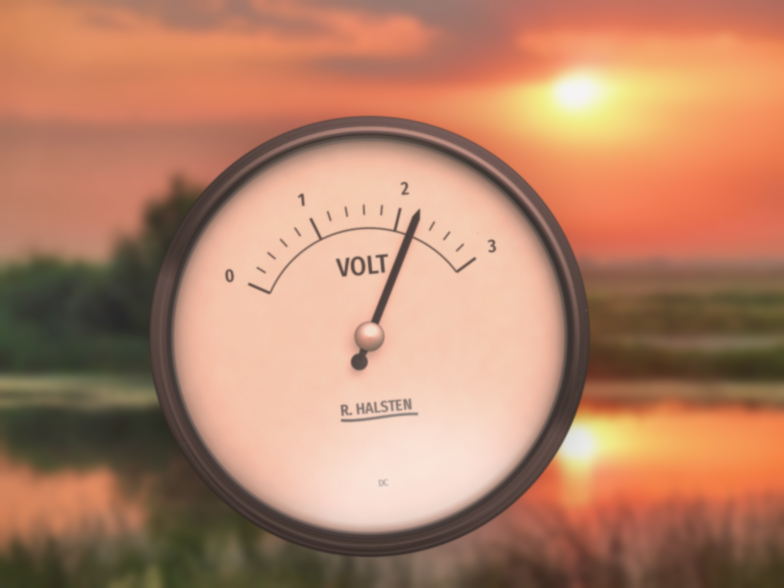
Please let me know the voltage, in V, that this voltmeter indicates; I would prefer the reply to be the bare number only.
2.2
